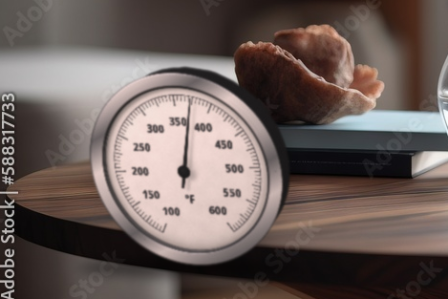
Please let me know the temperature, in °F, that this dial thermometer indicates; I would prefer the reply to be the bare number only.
375
